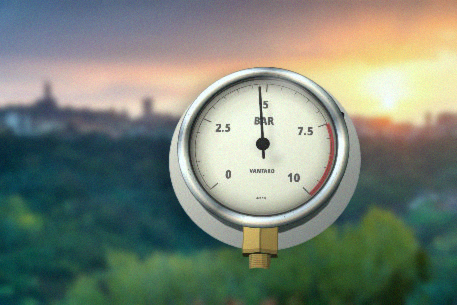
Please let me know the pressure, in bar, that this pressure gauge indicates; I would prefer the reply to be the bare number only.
4.75
